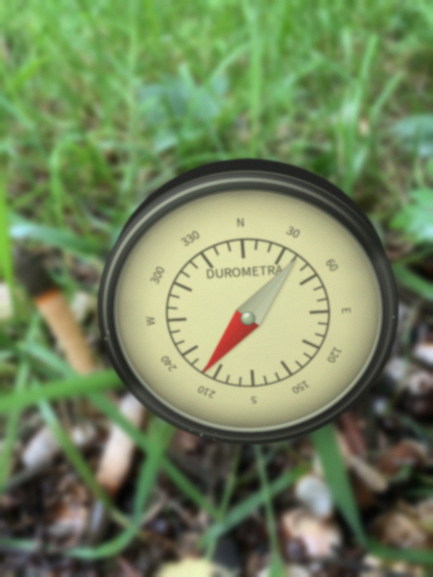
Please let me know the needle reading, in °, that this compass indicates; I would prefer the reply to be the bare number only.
220
